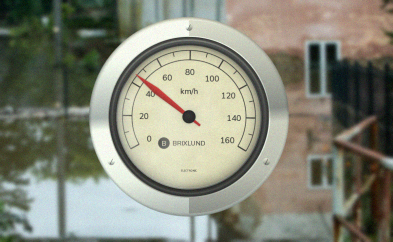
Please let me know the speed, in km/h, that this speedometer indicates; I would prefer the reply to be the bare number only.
45
